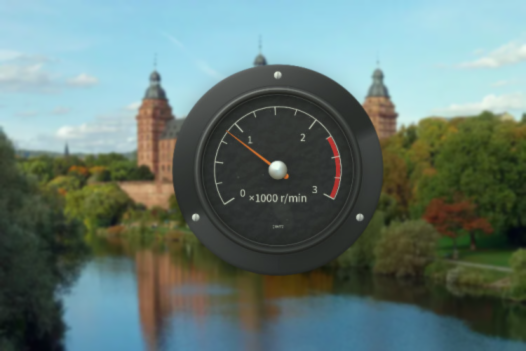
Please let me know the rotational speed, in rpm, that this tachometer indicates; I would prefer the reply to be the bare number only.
875
